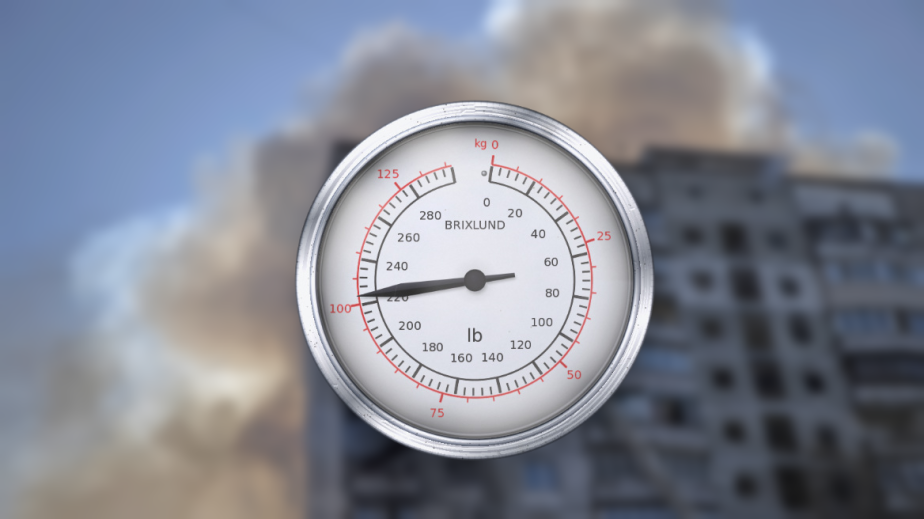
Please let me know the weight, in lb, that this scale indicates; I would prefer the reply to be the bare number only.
224
